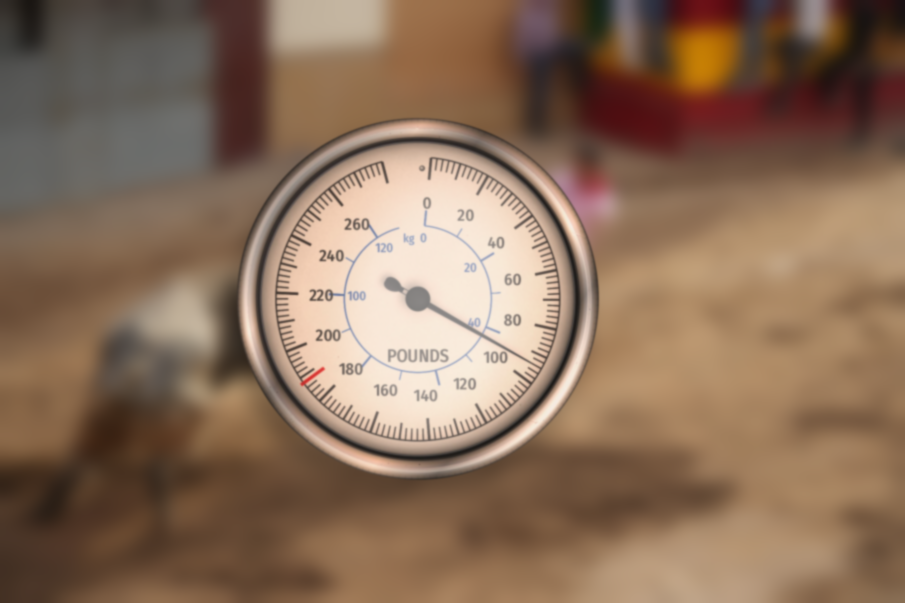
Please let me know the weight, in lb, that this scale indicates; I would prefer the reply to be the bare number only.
94
